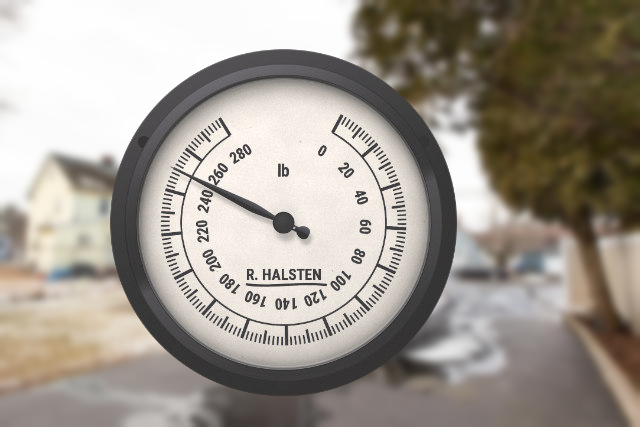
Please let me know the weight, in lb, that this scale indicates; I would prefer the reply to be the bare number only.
250
